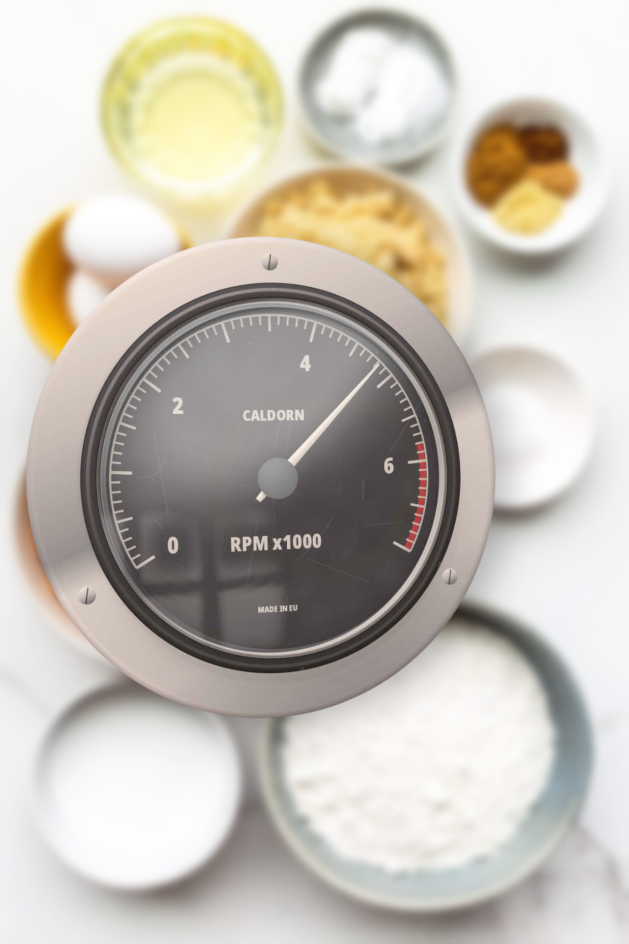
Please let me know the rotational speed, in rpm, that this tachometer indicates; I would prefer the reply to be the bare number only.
4800
